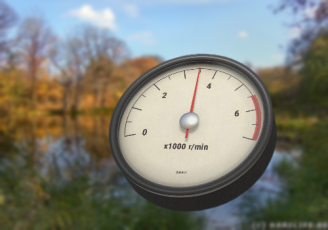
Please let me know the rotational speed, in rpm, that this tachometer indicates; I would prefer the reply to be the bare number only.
3500
